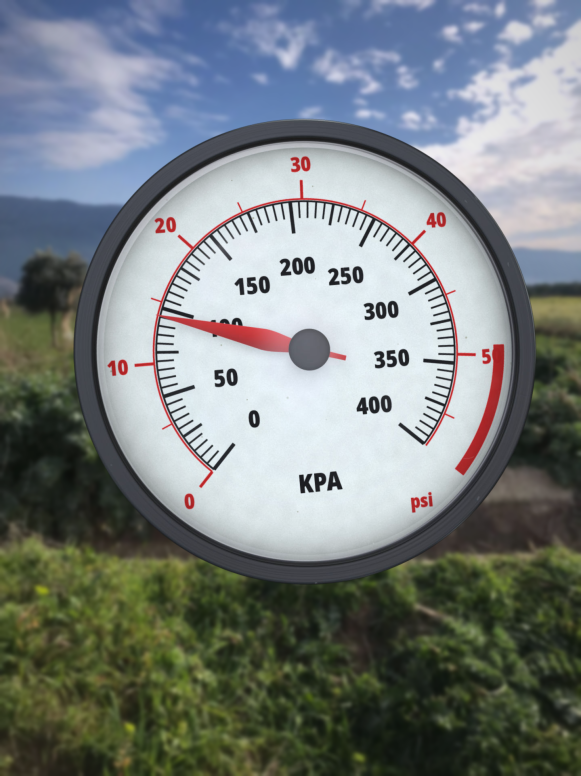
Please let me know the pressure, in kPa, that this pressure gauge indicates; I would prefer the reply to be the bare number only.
95
